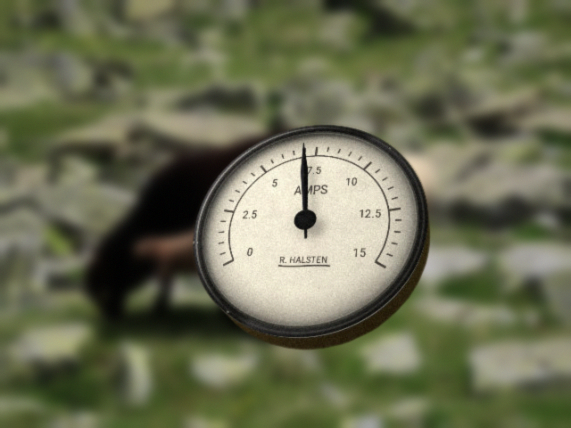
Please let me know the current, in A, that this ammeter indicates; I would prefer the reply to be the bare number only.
7
